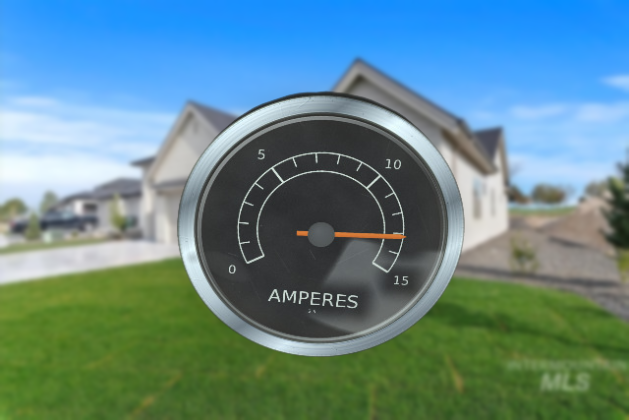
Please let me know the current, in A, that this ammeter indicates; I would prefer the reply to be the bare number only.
13
